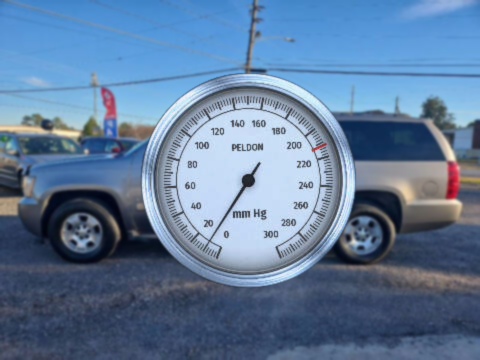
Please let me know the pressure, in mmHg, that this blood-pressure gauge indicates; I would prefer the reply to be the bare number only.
10
